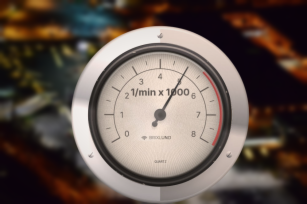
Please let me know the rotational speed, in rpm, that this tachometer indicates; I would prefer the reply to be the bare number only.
5000
